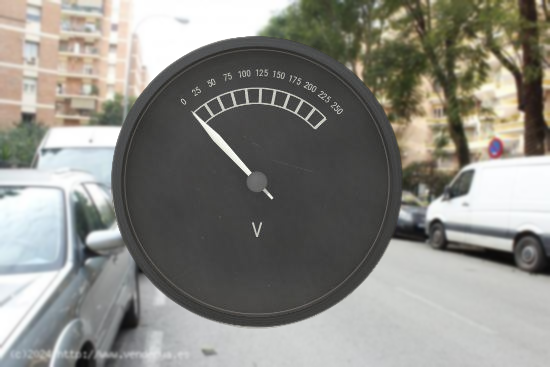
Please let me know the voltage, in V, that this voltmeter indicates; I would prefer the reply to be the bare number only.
0
